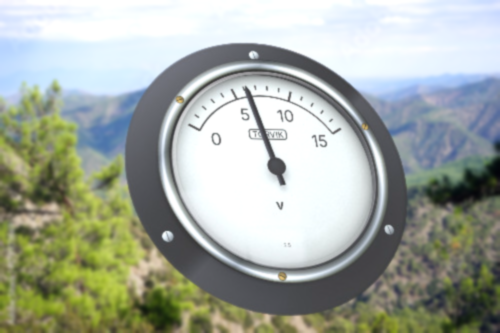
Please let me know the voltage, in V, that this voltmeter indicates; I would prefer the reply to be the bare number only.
6
